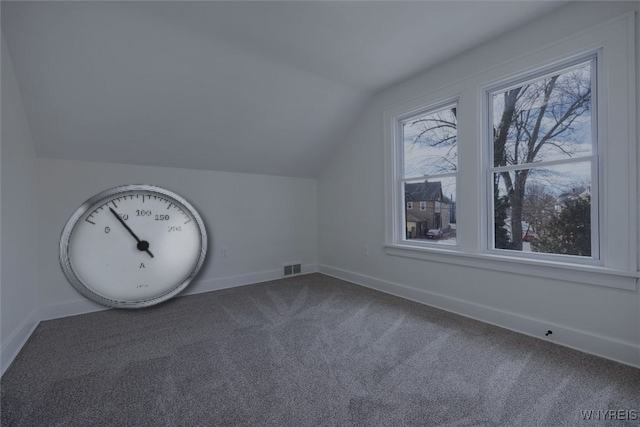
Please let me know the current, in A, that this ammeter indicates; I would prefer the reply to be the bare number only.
40
